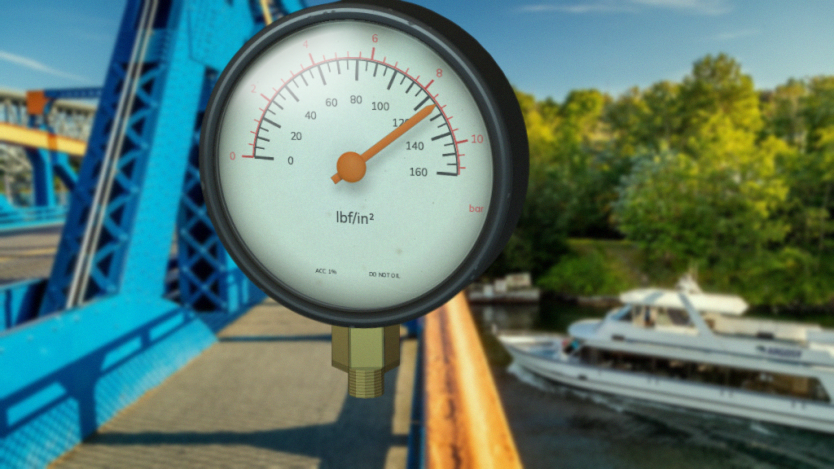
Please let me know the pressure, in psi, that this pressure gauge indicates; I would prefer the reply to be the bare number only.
125
